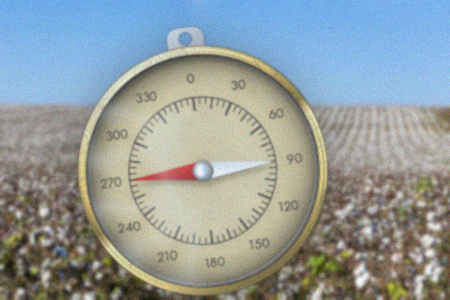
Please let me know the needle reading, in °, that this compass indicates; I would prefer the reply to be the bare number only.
270
